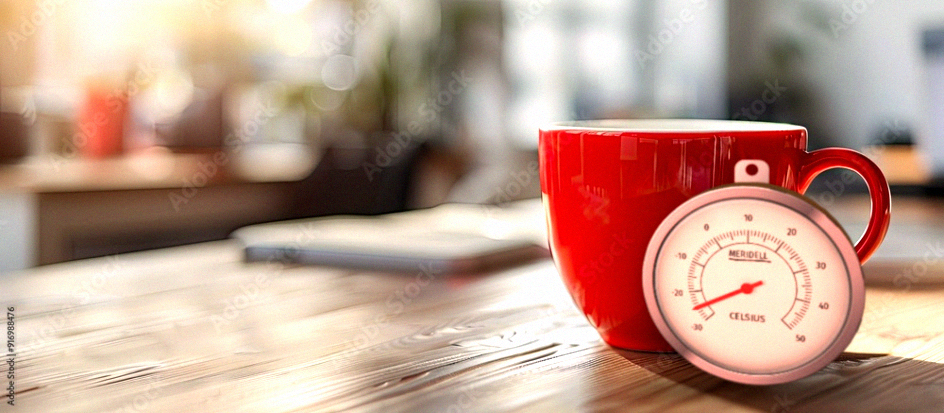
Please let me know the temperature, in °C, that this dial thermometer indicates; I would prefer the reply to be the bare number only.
-25
